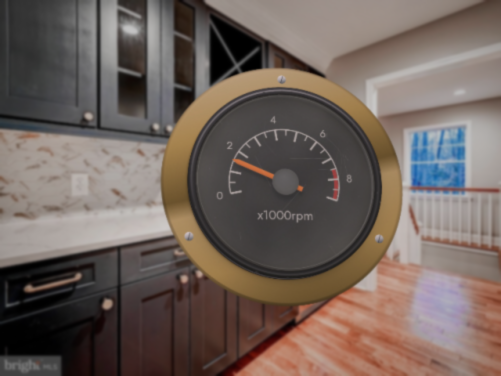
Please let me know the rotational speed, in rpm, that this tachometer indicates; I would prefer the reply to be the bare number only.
1500
